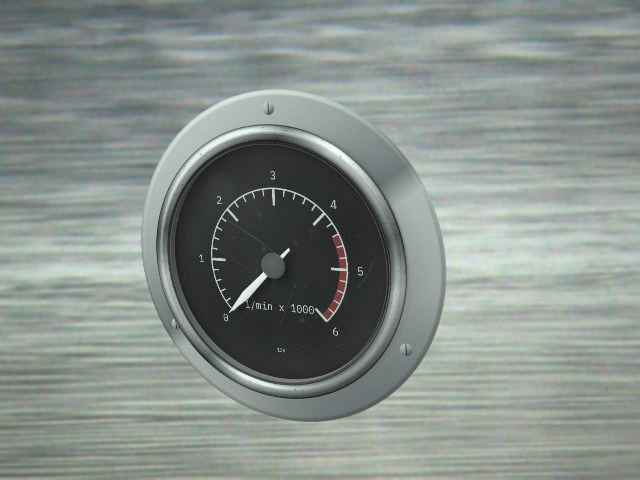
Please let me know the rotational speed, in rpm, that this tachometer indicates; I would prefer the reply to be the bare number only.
0
